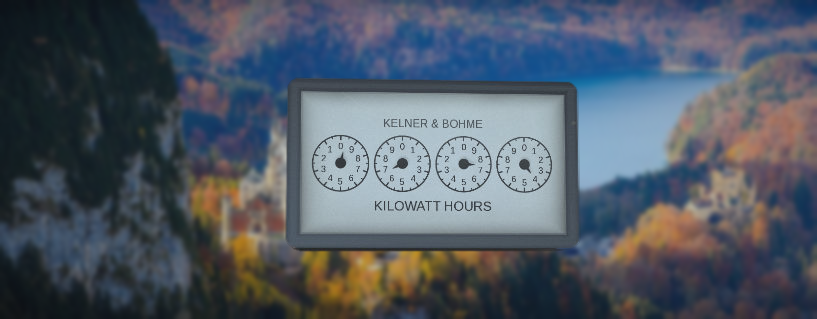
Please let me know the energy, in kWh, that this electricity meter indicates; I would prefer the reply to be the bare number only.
9674
